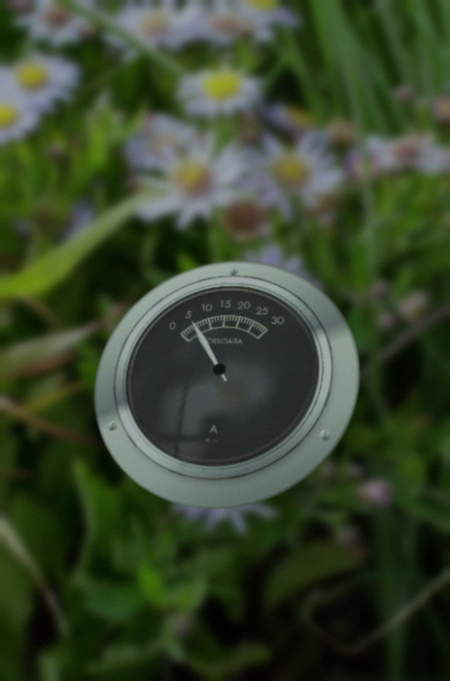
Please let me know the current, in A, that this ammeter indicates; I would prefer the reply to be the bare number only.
5
